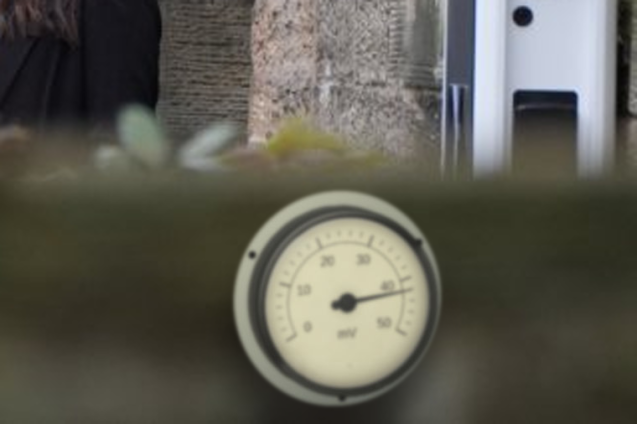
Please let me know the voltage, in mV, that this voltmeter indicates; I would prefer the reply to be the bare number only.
42
